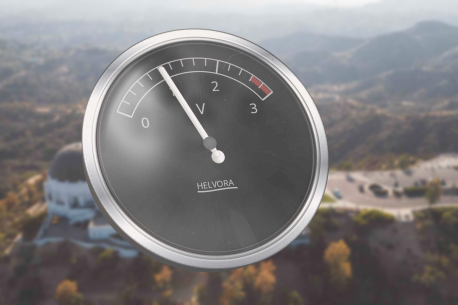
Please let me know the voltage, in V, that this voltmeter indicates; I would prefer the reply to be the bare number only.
1
